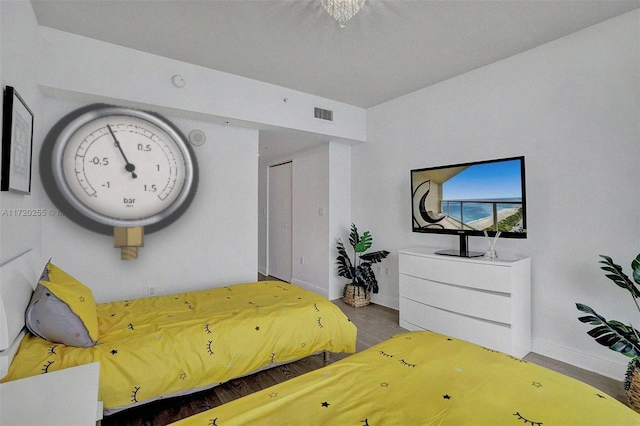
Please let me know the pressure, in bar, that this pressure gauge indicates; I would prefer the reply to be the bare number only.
0
